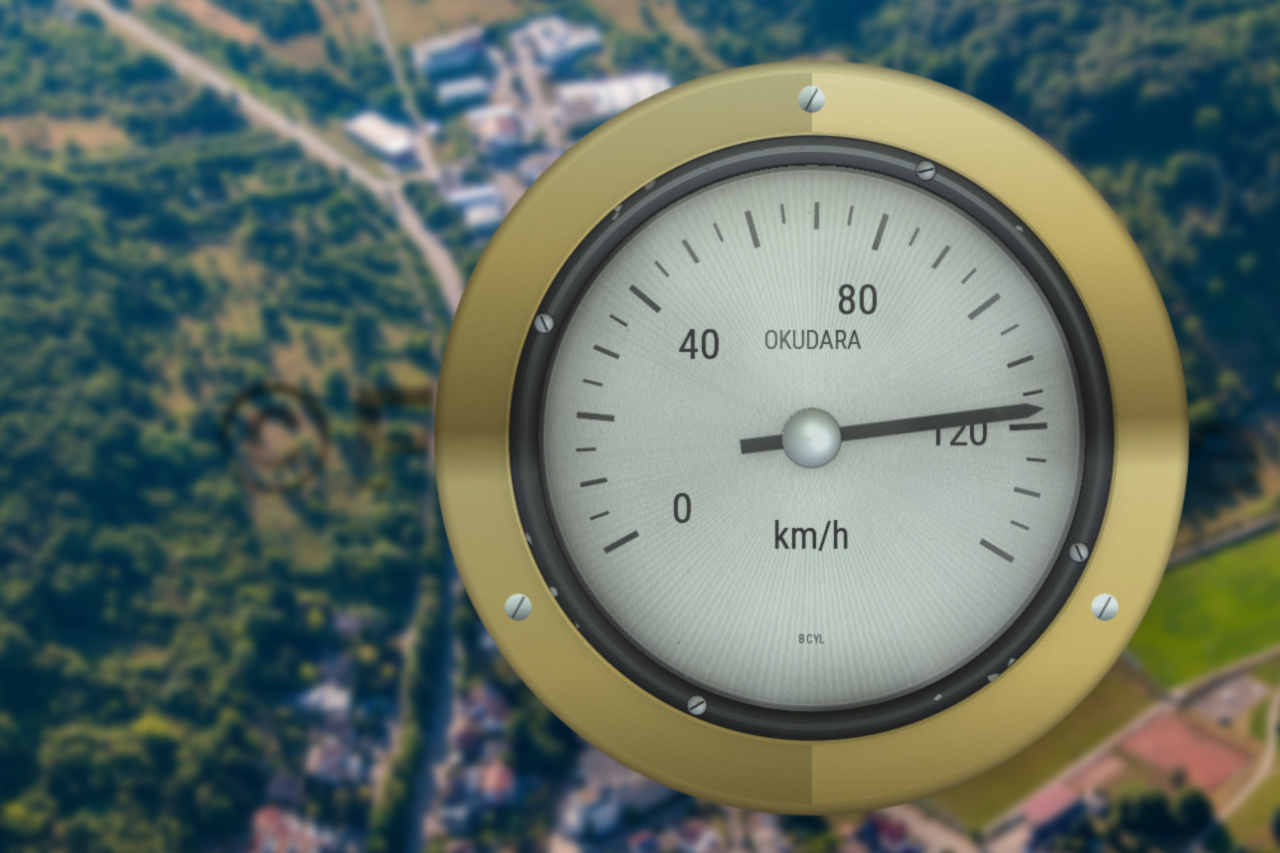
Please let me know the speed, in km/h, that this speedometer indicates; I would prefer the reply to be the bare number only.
117.5
